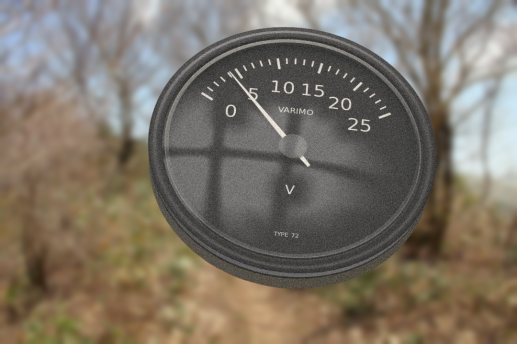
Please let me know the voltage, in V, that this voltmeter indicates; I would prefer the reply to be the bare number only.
4
